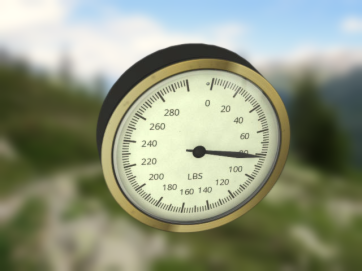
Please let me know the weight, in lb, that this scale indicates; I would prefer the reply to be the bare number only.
80
